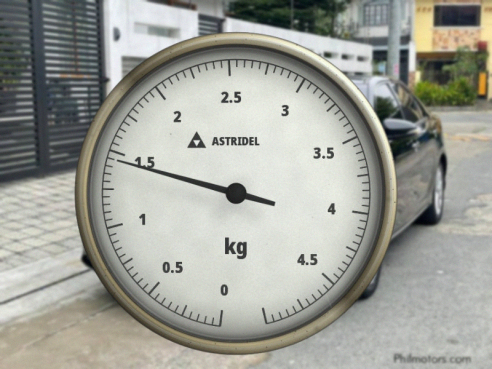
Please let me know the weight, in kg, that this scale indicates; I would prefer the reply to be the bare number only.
1.45
